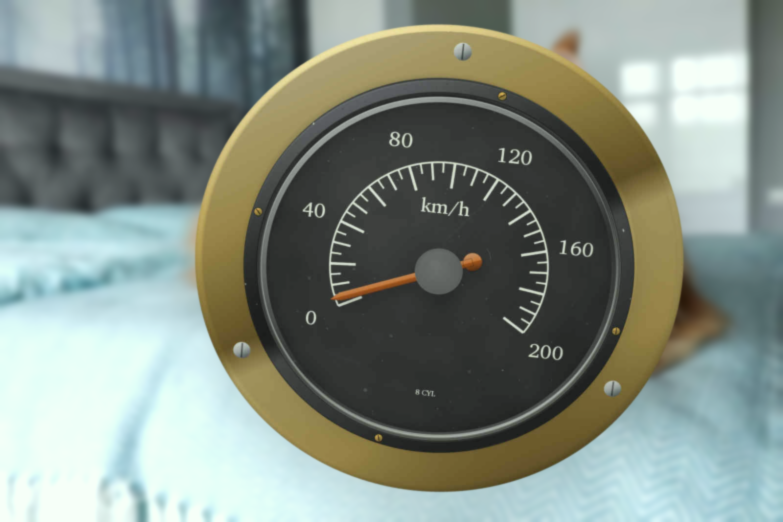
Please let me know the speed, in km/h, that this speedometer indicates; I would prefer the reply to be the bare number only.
5
